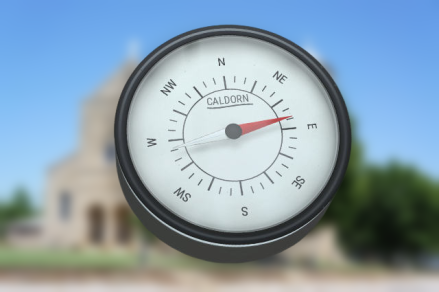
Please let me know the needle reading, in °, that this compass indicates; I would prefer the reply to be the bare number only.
80
